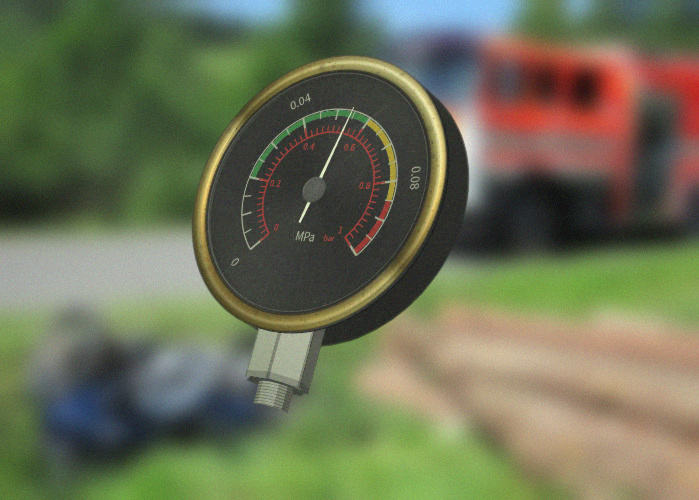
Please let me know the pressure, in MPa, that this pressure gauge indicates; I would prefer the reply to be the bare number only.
0.055
